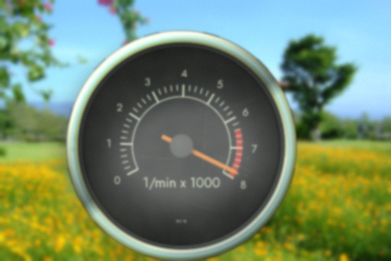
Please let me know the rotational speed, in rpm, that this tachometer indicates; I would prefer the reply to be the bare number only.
7800
